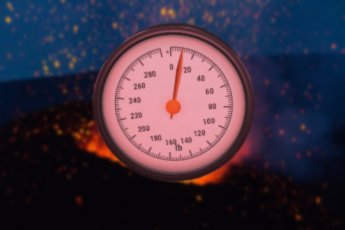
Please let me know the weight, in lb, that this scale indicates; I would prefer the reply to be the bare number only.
10
